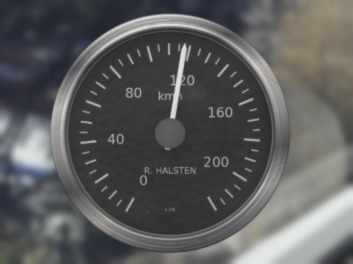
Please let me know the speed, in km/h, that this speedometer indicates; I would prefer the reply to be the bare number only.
117.5
